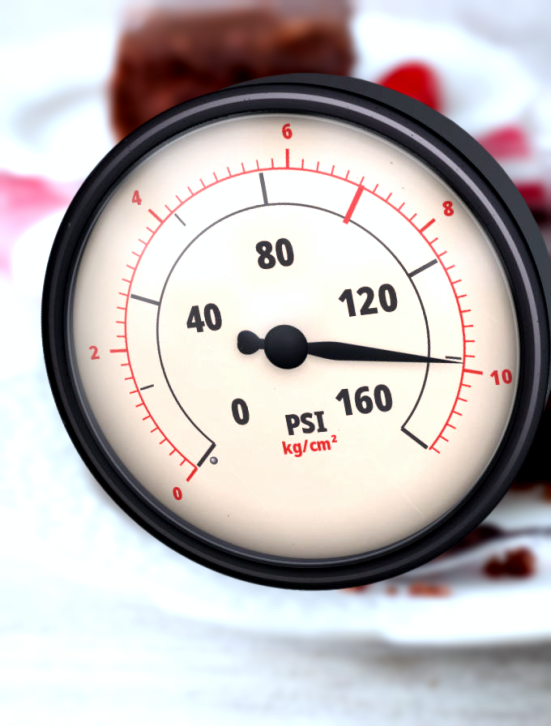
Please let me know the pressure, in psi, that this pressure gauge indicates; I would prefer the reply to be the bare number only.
140
